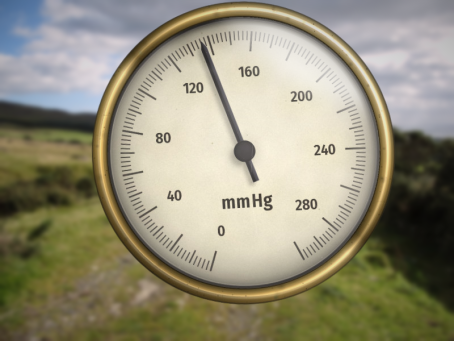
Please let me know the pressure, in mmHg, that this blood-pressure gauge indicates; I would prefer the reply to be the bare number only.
136
